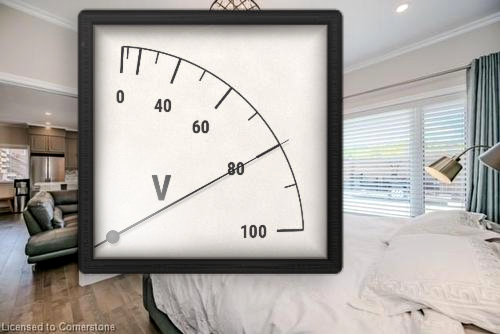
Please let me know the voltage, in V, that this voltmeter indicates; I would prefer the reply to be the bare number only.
80
